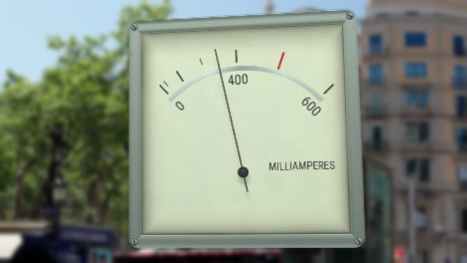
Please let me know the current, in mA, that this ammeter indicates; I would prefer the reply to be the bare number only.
350
